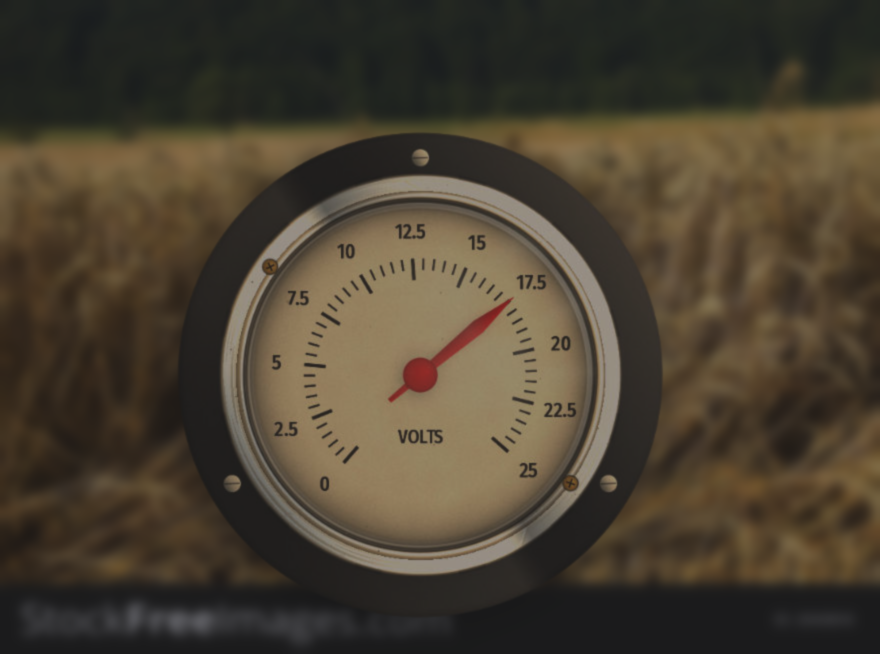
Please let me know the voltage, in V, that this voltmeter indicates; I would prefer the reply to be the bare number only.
17.5
